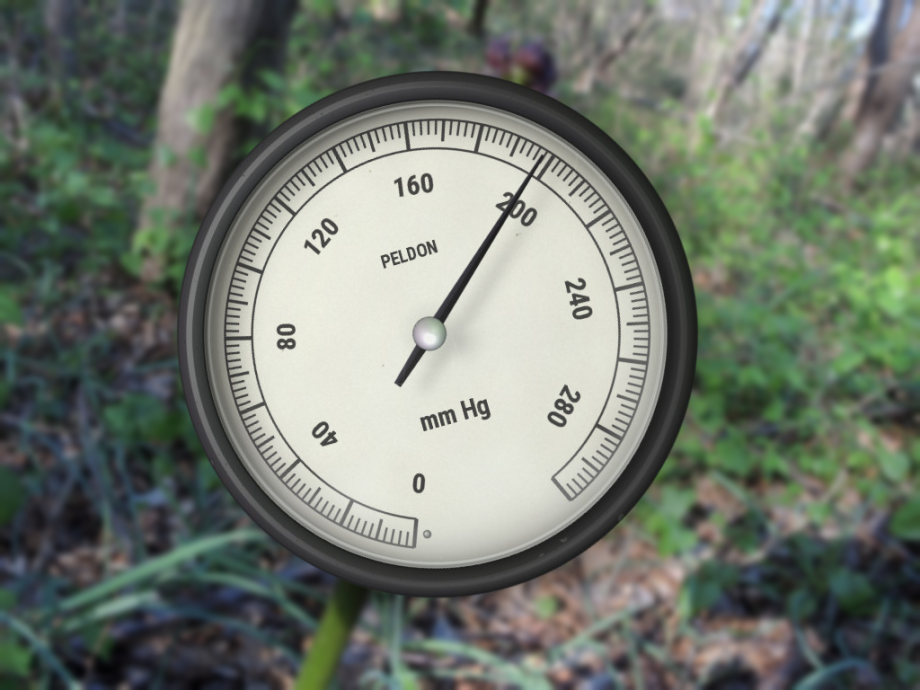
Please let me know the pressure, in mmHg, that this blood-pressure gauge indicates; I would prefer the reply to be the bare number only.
198
